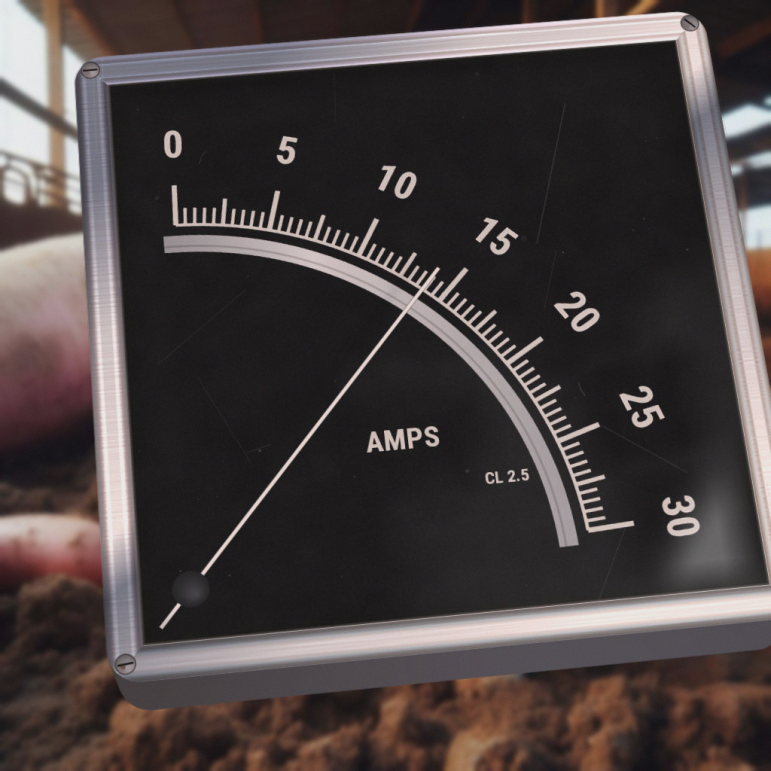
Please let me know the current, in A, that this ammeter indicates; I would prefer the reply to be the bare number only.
14
